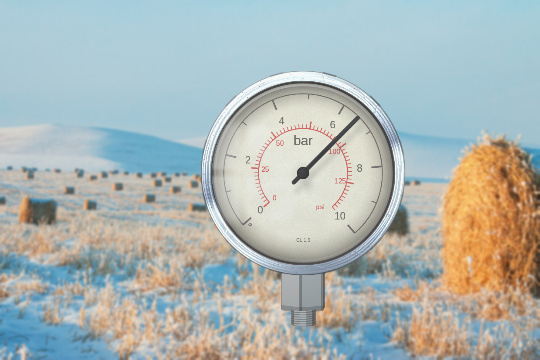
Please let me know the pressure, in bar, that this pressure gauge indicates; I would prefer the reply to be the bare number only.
6.5
